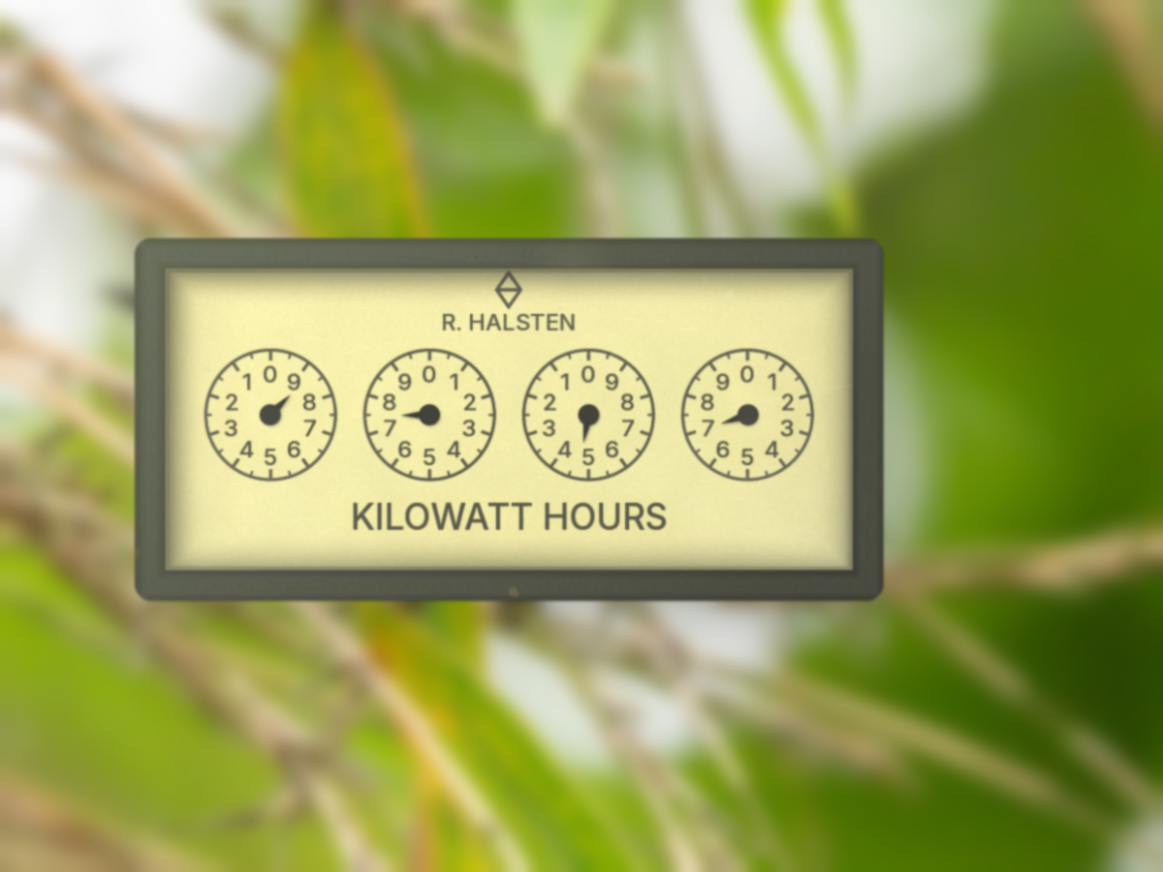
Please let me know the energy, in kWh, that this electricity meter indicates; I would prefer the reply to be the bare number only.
8747
